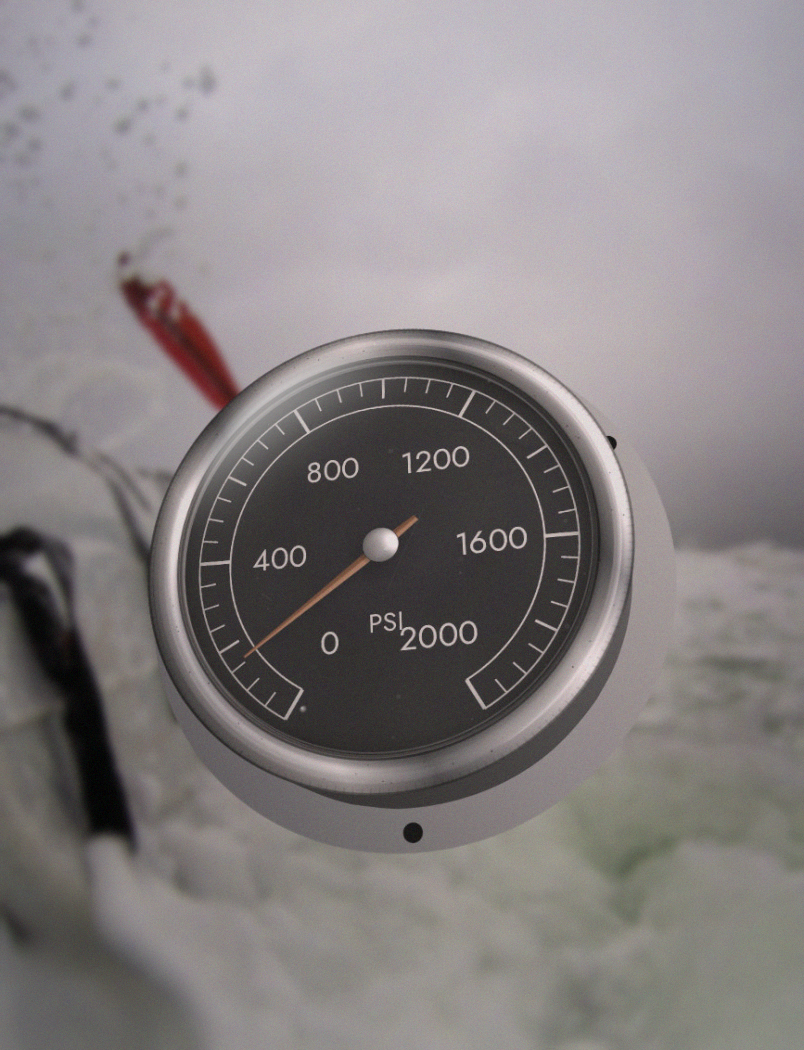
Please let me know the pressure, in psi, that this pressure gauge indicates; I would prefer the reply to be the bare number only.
150
